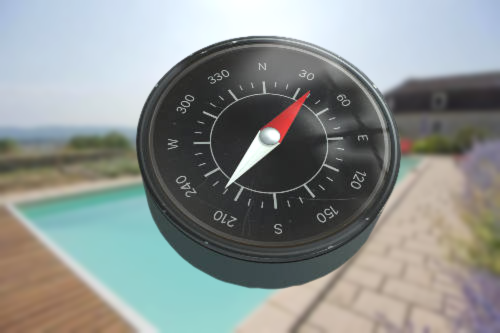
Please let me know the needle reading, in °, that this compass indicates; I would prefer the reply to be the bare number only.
40
